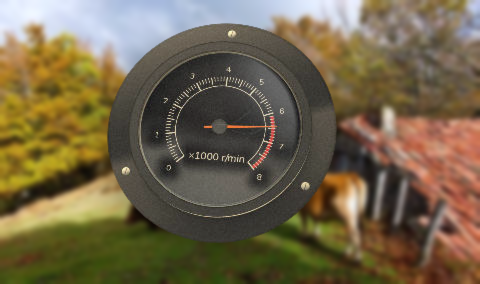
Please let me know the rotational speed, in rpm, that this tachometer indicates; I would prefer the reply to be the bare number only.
6500
